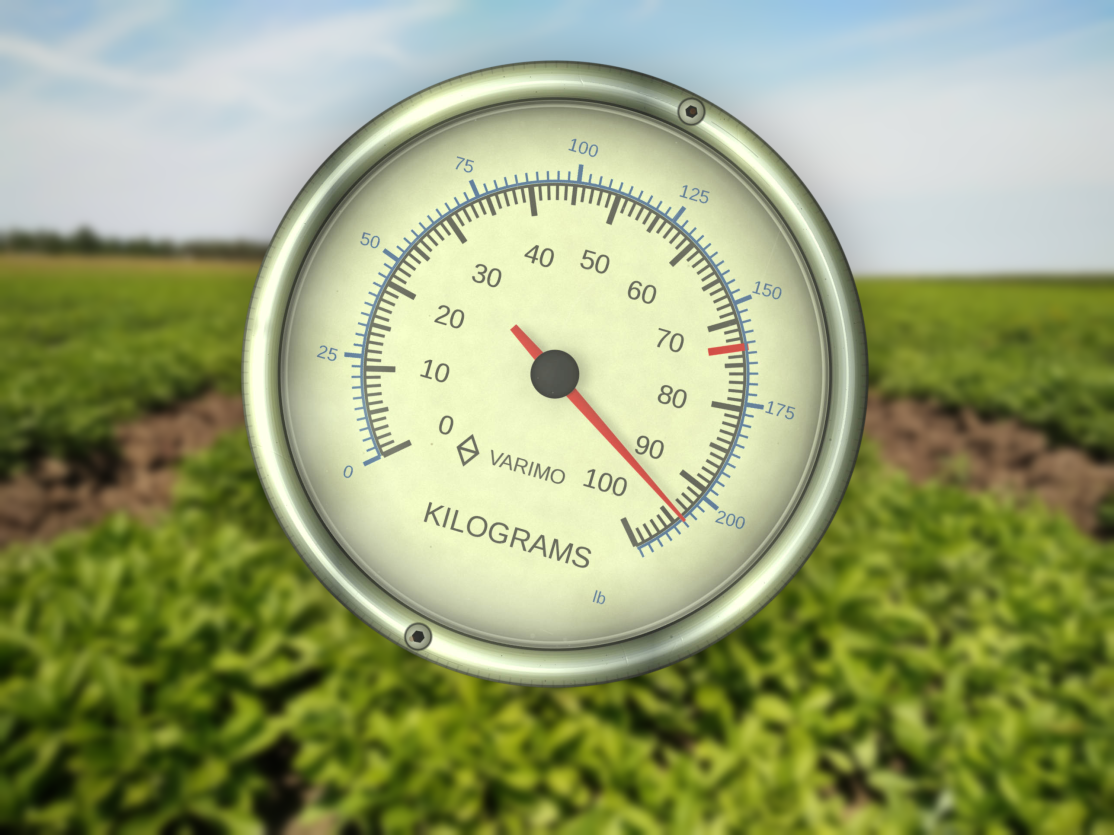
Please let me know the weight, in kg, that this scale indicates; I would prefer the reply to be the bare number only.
94
